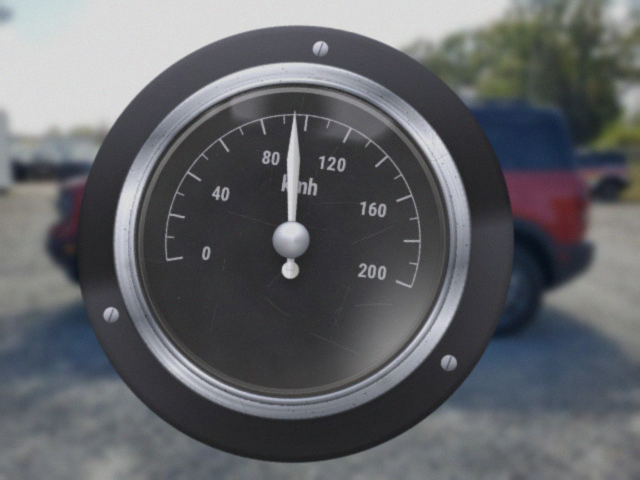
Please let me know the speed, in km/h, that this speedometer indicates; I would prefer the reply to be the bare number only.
95
